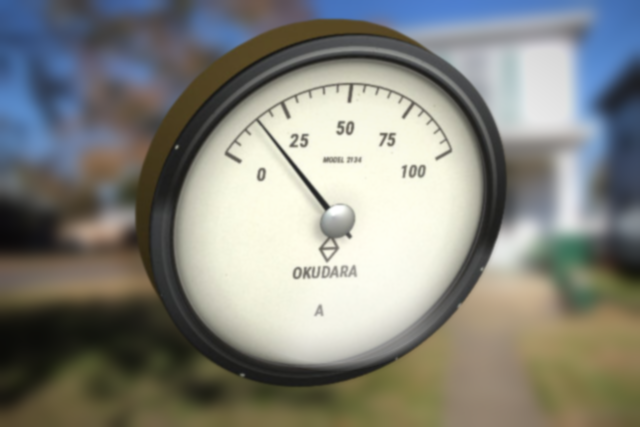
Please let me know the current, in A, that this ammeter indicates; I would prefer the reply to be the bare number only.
15
